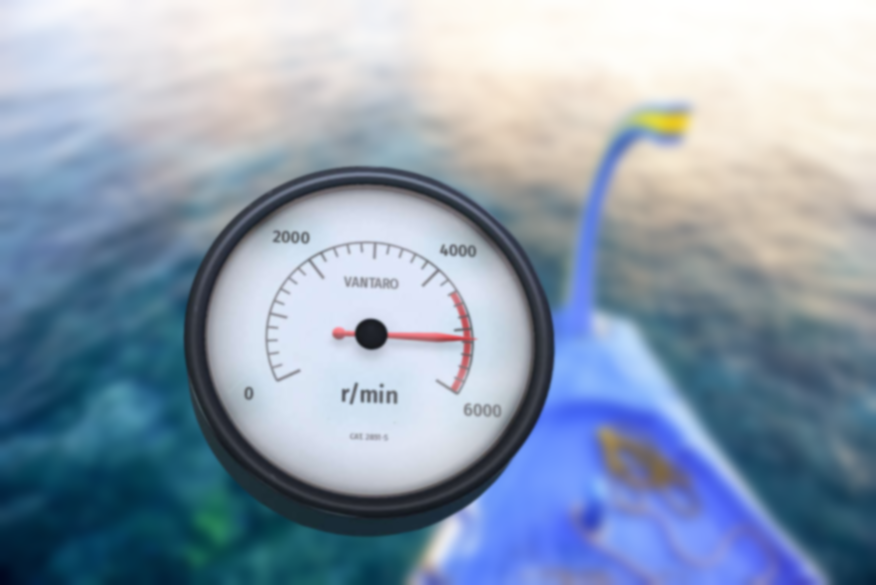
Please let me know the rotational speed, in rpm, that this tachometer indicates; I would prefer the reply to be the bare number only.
5200
